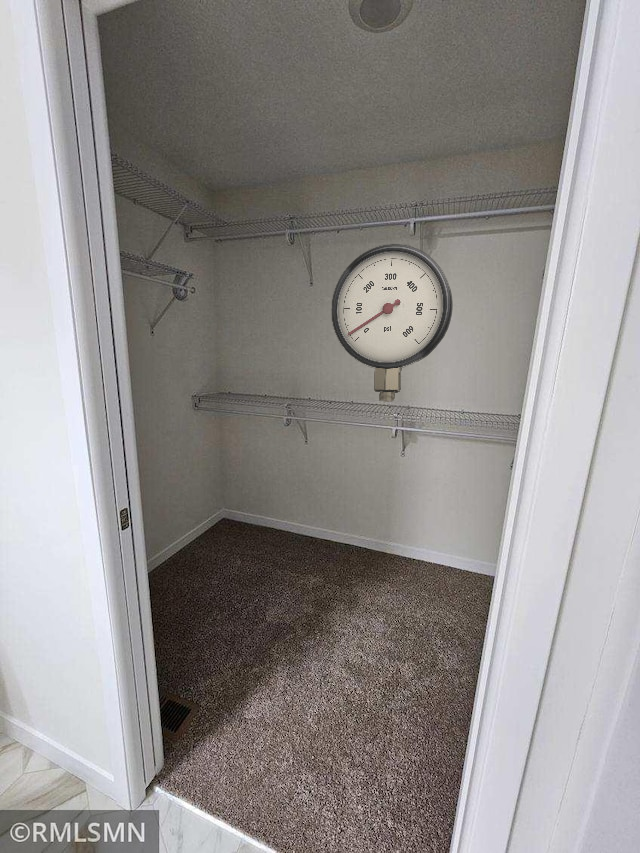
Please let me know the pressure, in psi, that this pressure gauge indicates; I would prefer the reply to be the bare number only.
25
